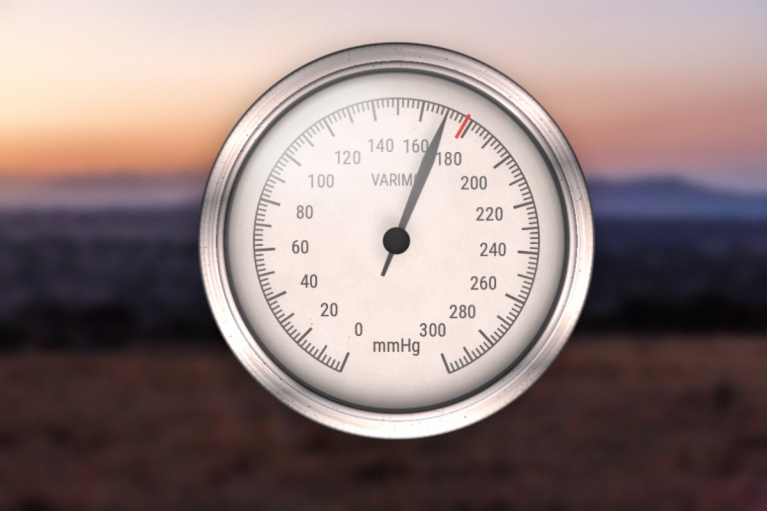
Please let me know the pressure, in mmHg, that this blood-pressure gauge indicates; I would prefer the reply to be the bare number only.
170
